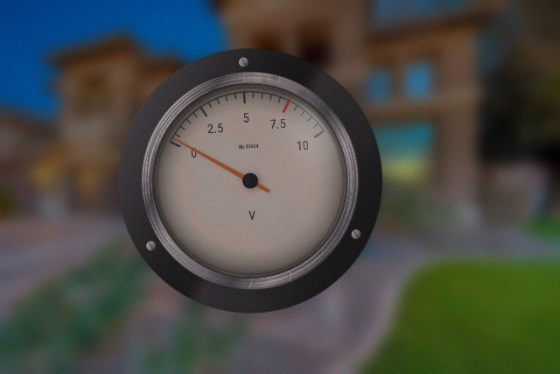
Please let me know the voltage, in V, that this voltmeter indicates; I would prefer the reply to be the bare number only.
0.25
